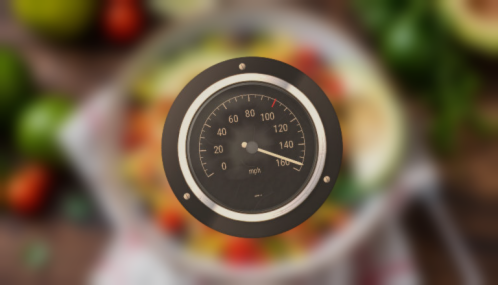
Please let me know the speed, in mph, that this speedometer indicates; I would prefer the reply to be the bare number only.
155
